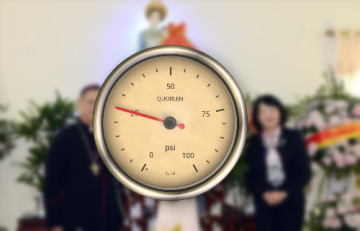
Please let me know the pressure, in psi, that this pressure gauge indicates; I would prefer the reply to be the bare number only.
25
